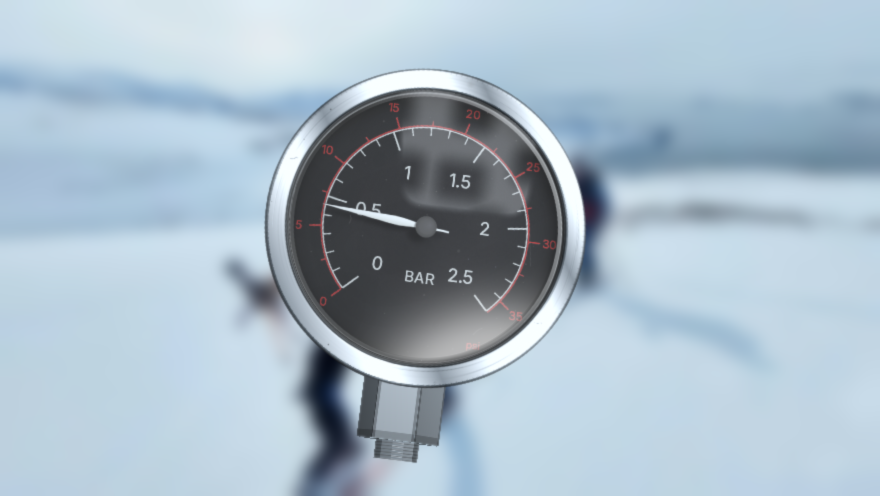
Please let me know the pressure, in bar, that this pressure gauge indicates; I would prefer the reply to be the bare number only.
0.45
